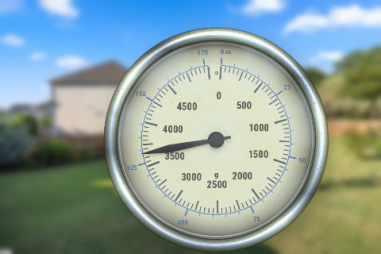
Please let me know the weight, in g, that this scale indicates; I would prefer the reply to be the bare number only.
3650
